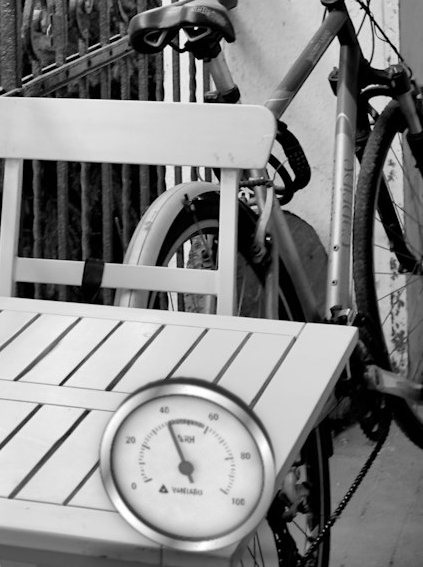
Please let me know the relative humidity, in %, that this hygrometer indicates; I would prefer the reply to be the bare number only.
40
